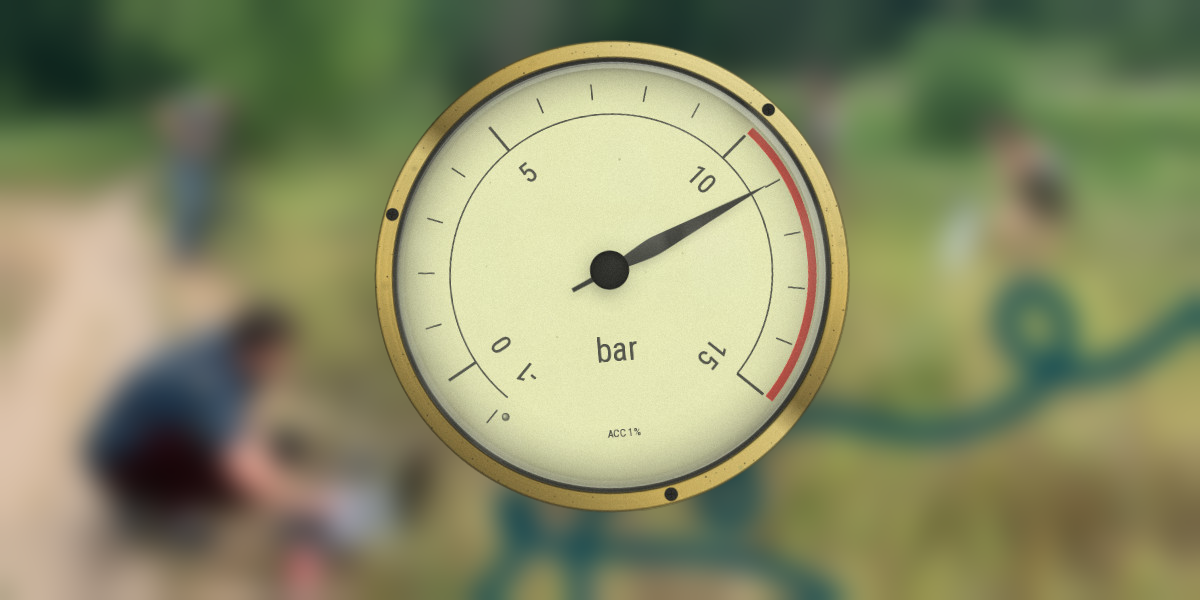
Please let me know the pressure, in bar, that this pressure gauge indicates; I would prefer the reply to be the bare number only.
11
